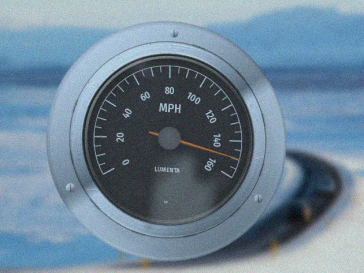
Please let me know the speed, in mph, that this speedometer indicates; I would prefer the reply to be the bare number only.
150
